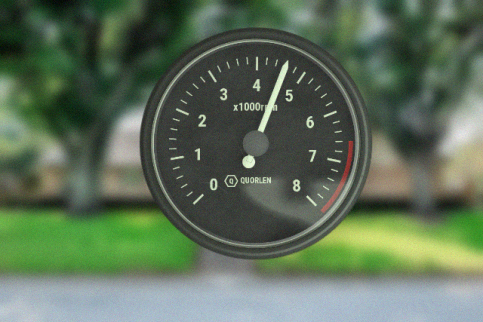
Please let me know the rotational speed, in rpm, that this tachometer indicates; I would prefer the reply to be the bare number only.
4600
